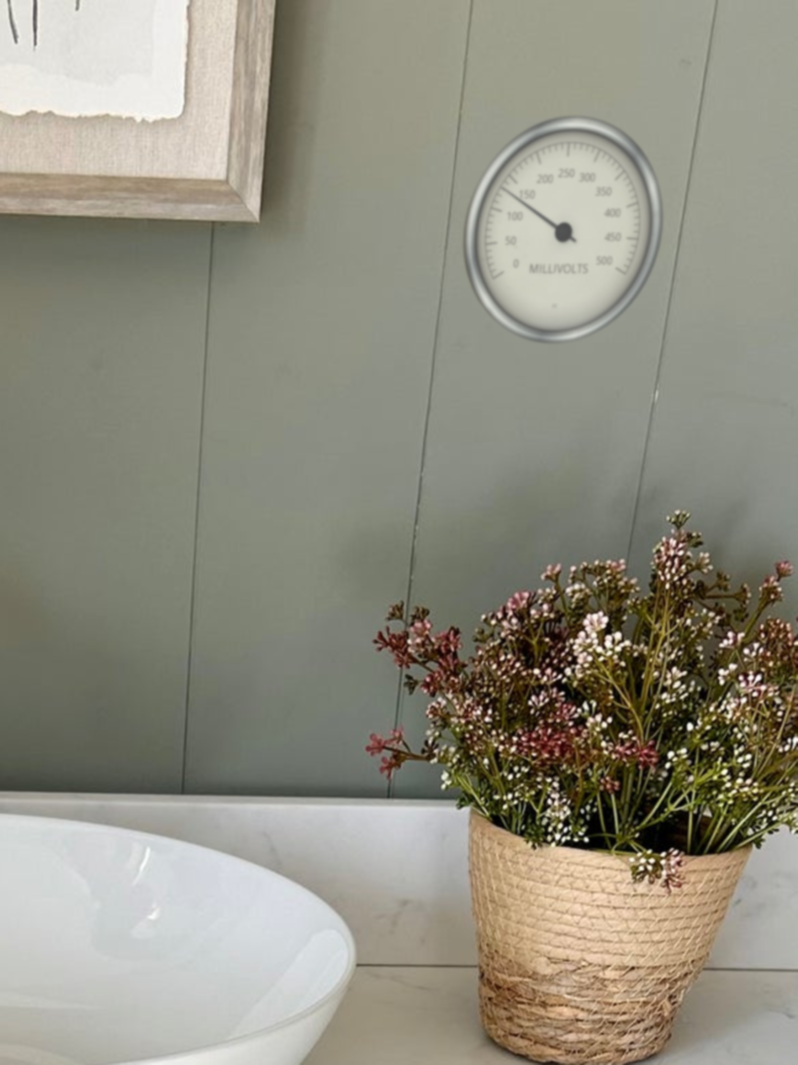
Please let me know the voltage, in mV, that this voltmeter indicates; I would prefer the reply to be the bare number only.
130
